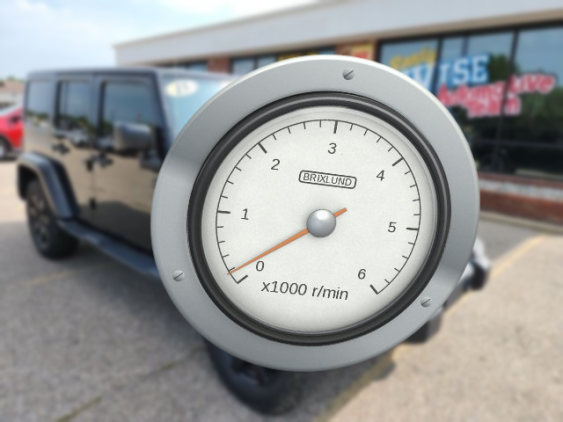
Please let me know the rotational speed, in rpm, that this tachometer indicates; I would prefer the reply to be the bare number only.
200
